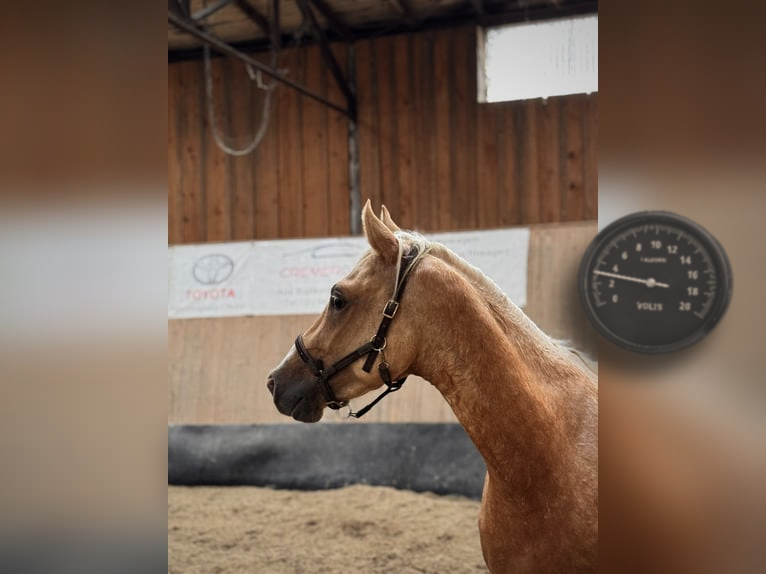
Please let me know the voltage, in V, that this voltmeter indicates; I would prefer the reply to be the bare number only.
3
